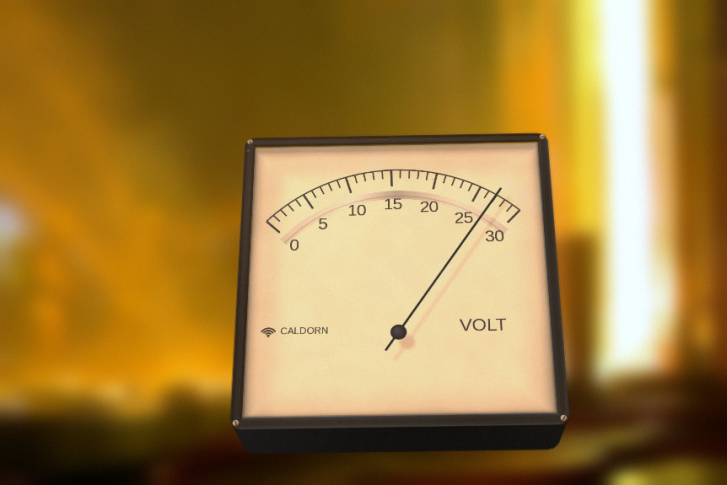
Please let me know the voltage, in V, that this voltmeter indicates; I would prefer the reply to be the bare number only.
27
